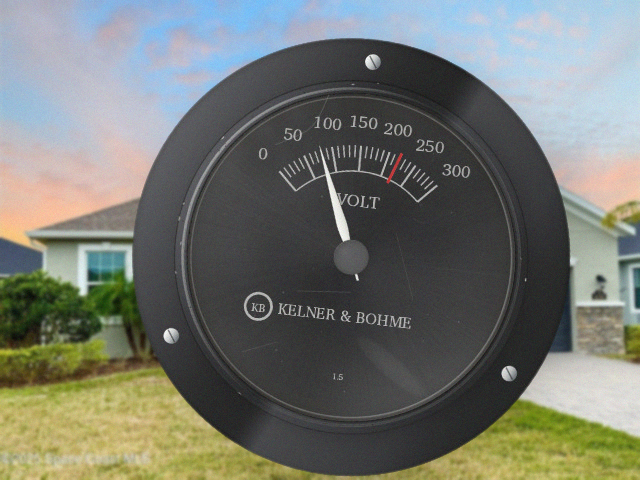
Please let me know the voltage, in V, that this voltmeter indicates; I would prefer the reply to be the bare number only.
80
